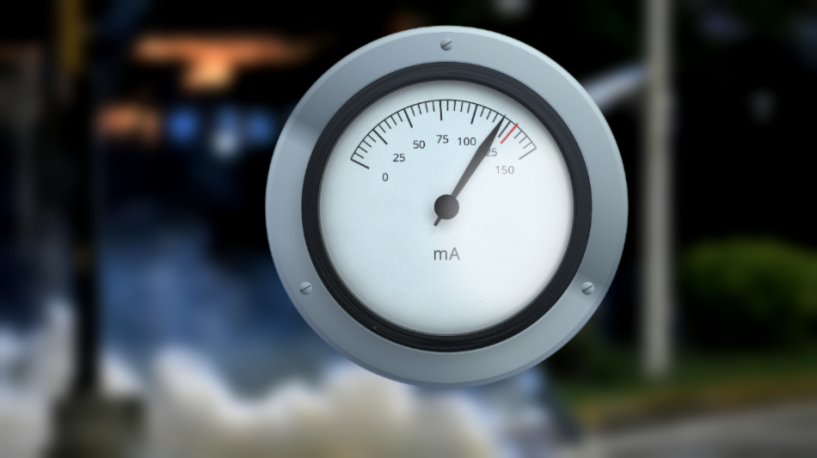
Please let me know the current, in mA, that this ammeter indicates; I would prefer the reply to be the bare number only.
120
